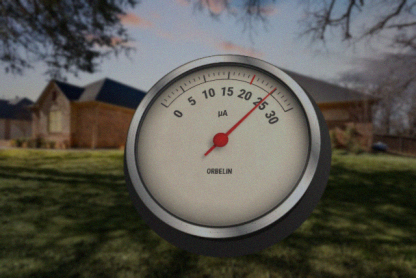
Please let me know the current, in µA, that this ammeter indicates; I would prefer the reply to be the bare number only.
25
